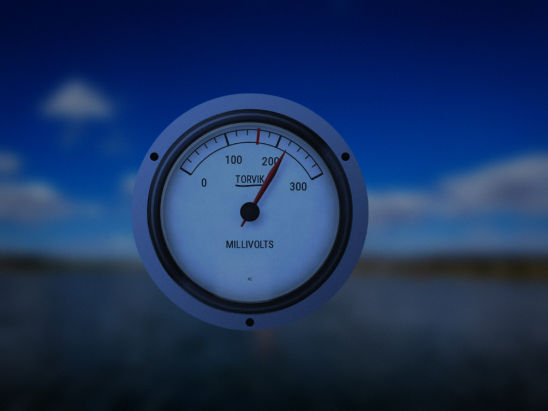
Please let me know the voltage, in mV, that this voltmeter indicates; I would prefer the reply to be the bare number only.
220
